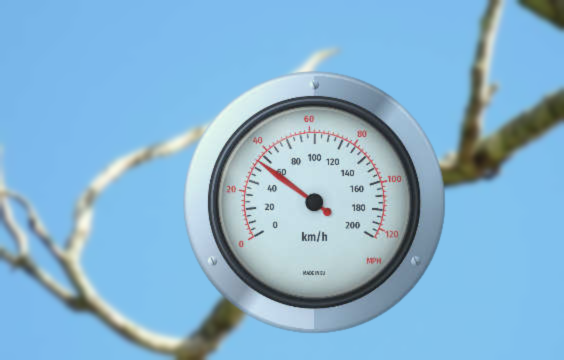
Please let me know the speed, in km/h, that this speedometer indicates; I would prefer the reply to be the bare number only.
55
